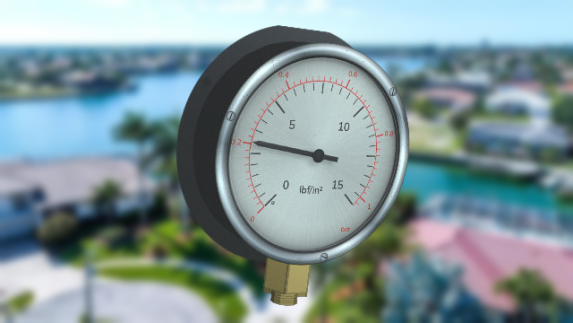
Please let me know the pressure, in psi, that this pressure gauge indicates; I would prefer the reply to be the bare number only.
3
